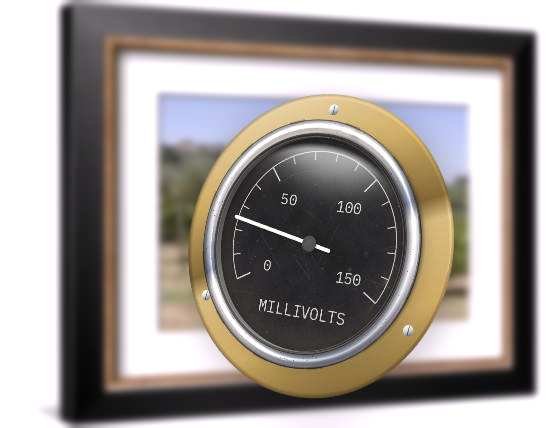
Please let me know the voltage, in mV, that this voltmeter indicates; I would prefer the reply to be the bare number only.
25
